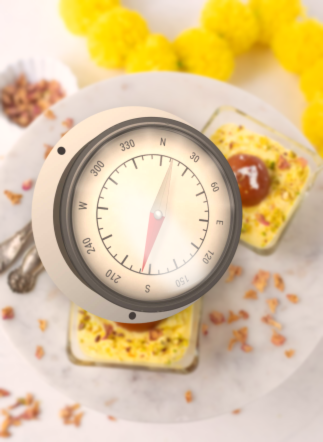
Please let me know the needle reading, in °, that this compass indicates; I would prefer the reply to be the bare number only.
190
